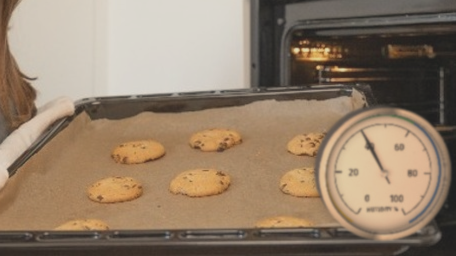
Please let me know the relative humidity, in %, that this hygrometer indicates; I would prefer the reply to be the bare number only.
40
